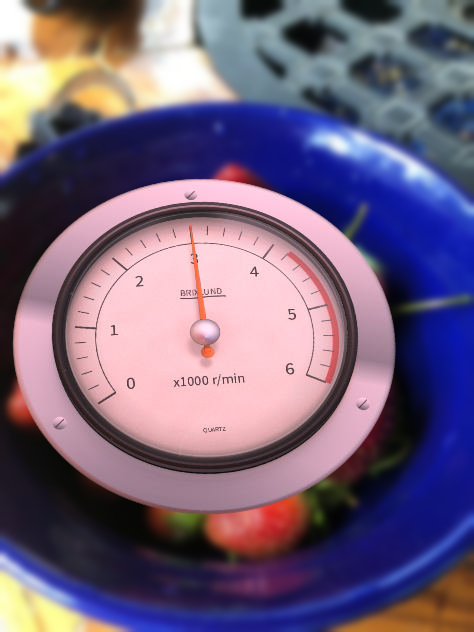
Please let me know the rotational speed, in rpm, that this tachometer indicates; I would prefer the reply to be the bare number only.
3000
